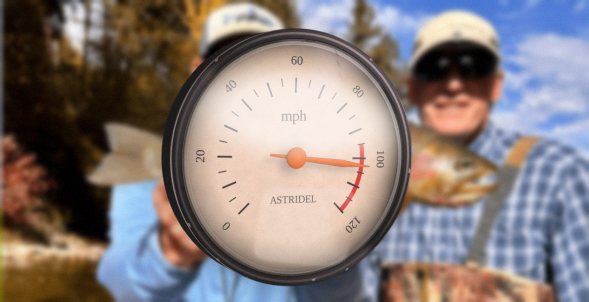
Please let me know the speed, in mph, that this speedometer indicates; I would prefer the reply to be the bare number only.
102.5
